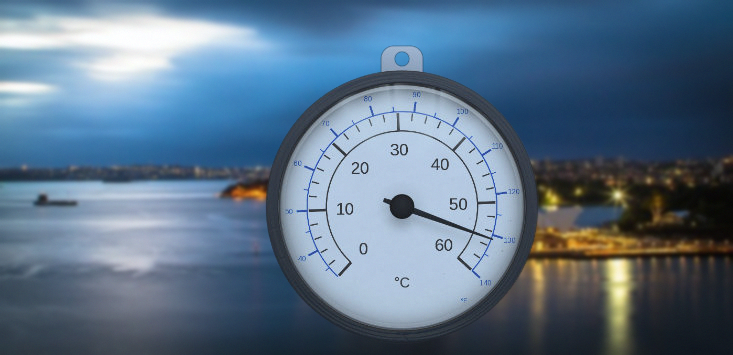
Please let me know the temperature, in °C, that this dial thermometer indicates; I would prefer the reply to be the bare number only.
55
